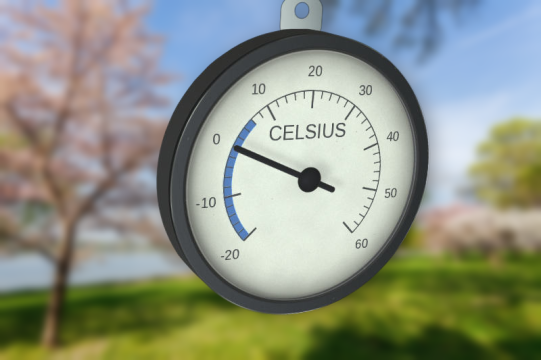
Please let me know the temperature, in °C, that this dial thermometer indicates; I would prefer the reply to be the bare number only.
0
